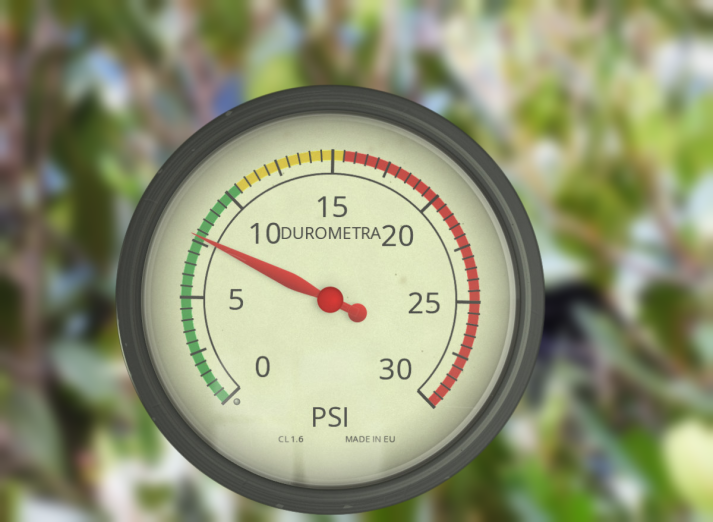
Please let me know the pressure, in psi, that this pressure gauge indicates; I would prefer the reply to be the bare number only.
7.75
